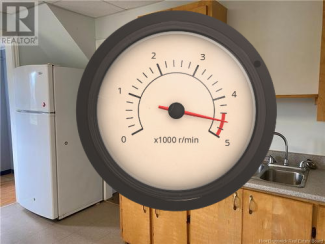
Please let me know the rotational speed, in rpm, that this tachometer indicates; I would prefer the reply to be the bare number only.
4600
